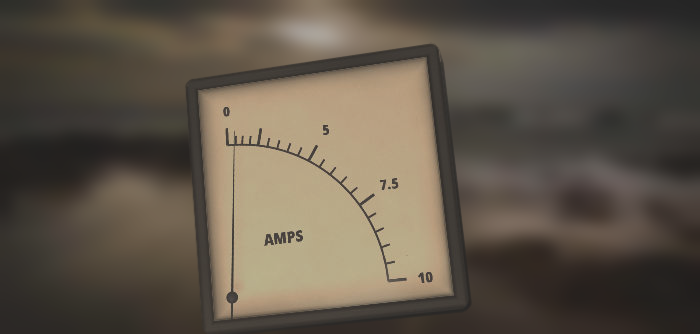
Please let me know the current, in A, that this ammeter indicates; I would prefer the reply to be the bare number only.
1
